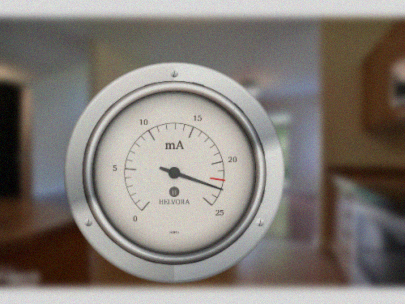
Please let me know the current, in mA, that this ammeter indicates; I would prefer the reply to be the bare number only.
23
